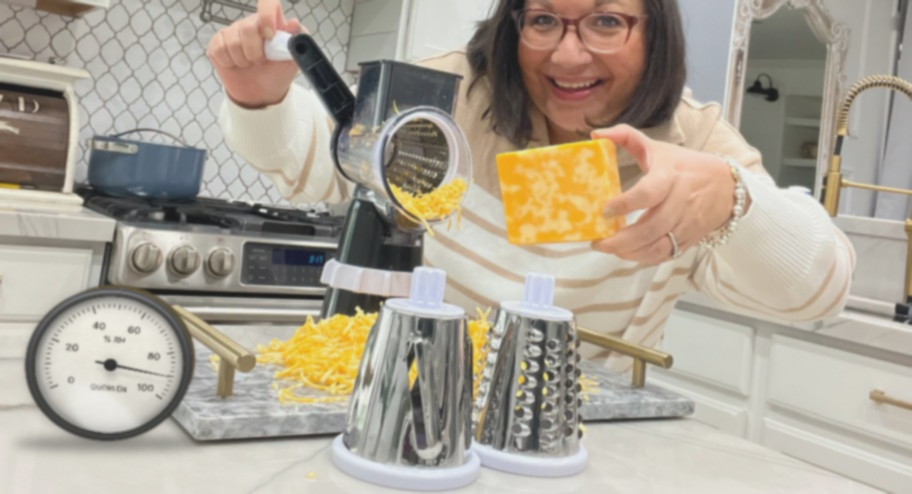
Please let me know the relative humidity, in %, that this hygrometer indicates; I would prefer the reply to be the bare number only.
90
